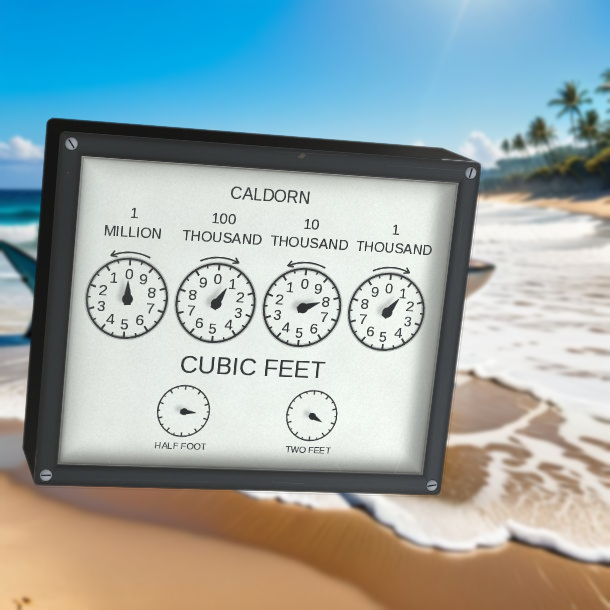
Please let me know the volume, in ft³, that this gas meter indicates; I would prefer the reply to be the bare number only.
8100
